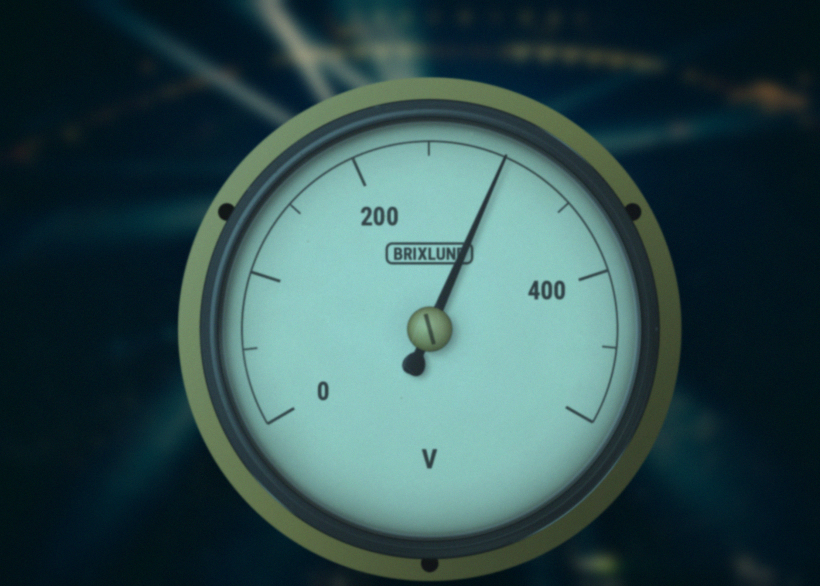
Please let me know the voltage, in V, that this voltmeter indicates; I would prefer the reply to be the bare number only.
300
